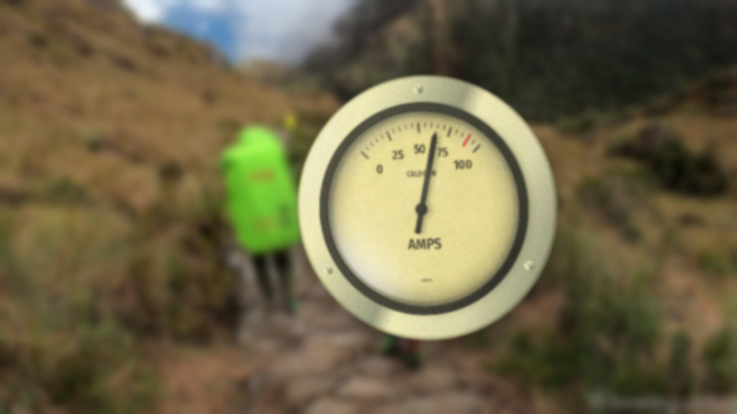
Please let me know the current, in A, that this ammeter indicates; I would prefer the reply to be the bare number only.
65
